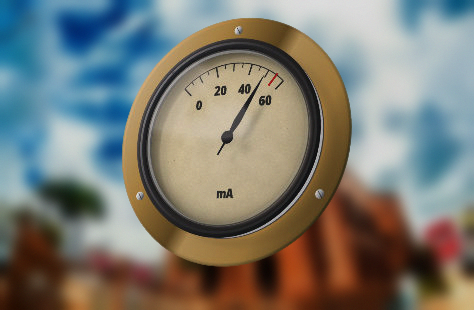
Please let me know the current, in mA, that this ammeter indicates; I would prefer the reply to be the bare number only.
50
